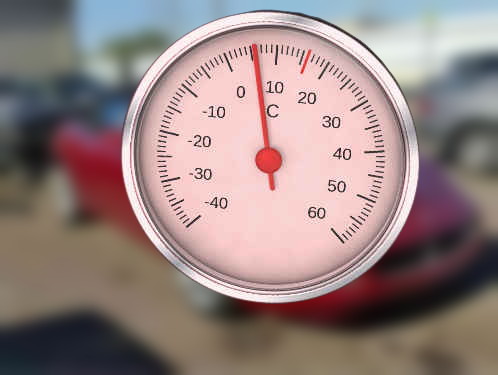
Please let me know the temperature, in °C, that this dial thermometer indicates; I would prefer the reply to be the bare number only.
6
